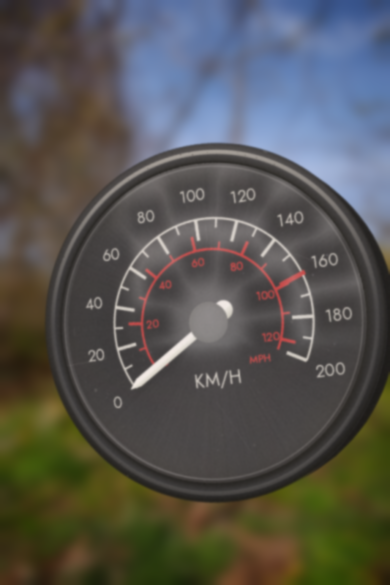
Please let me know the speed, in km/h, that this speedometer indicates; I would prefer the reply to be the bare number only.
0
